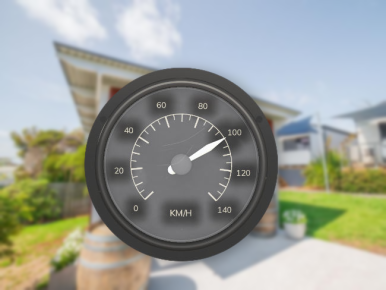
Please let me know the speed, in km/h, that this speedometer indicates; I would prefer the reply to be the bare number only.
100
